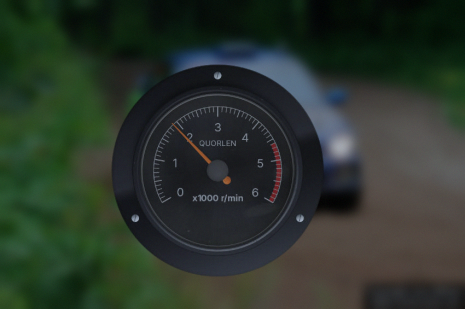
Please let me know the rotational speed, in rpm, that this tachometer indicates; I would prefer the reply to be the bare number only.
1900
